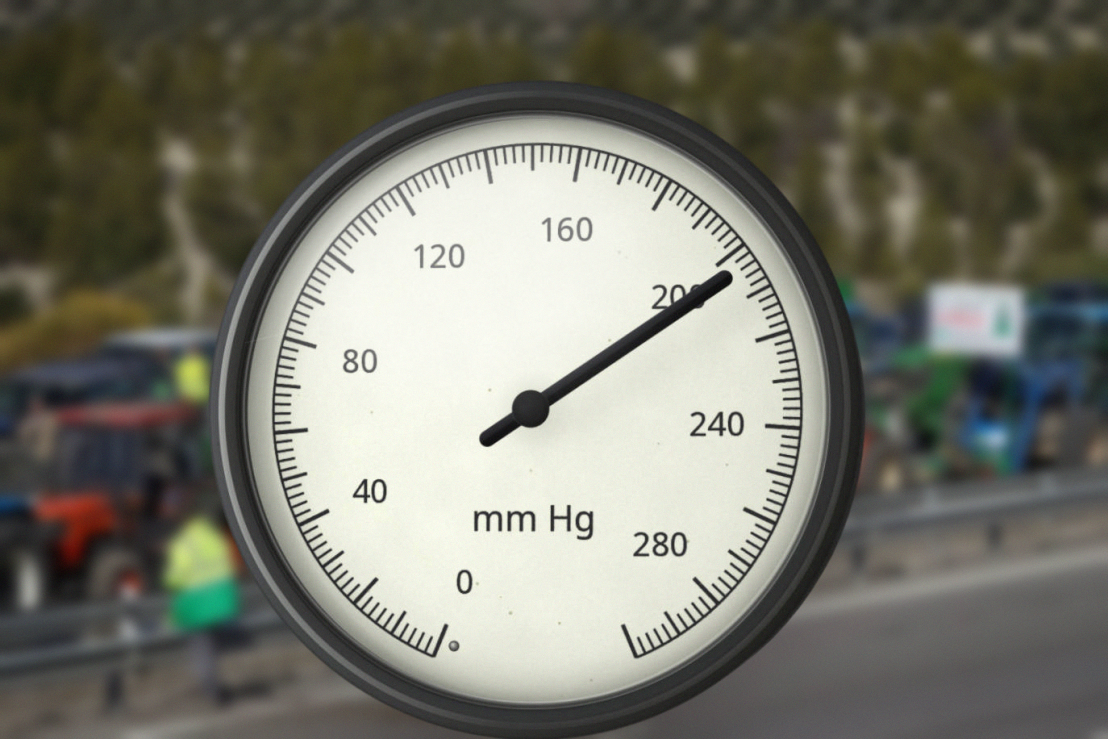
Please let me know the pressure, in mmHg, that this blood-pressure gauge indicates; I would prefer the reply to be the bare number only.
204
